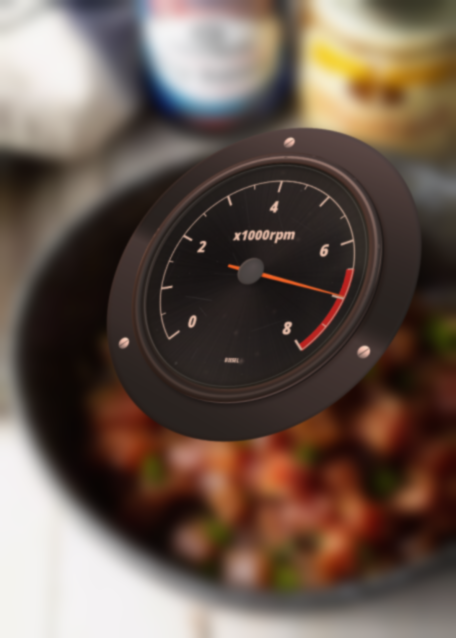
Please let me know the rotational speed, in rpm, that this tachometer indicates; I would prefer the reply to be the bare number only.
7000
